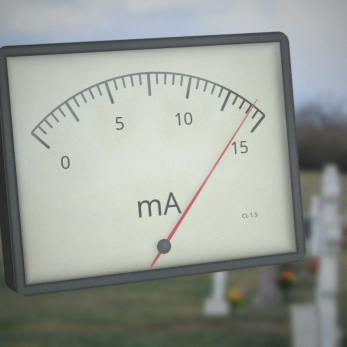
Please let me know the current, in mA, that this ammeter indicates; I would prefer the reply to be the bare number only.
14
